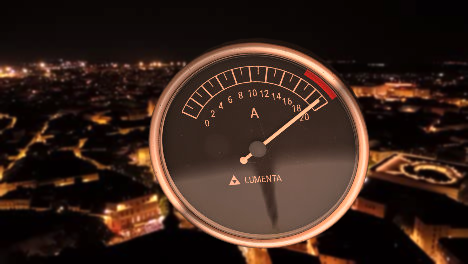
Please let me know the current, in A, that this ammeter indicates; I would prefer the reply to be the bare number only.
19
